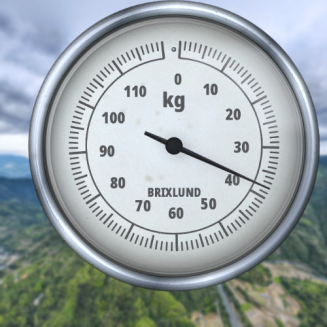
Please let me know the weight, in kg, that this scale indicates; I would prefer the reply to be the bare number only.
38
